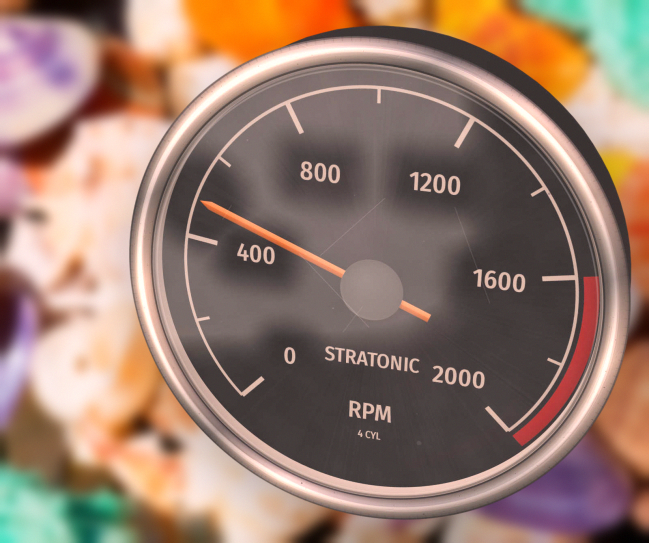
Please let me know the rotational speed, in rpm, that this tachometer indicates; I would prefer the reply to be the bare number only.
500
